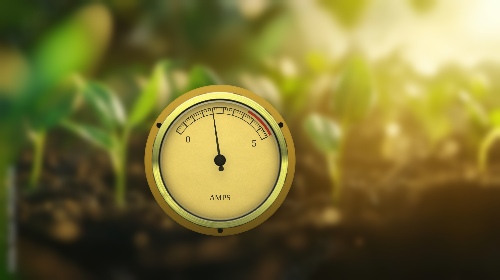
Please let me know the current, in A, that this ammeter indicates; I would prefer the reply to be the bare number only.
2
